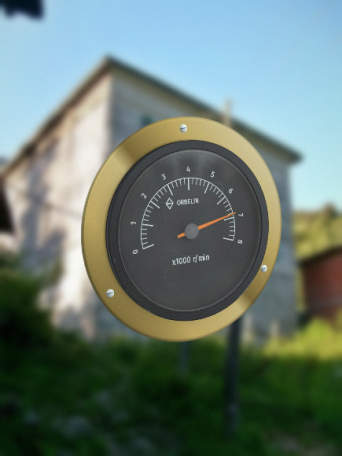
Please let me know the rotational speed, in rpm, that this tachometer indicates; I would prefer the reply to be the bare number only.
6800
